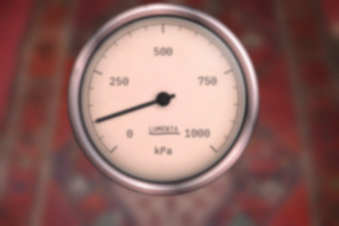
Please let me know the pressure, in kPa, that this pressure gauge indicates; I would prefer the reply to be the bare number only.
100
